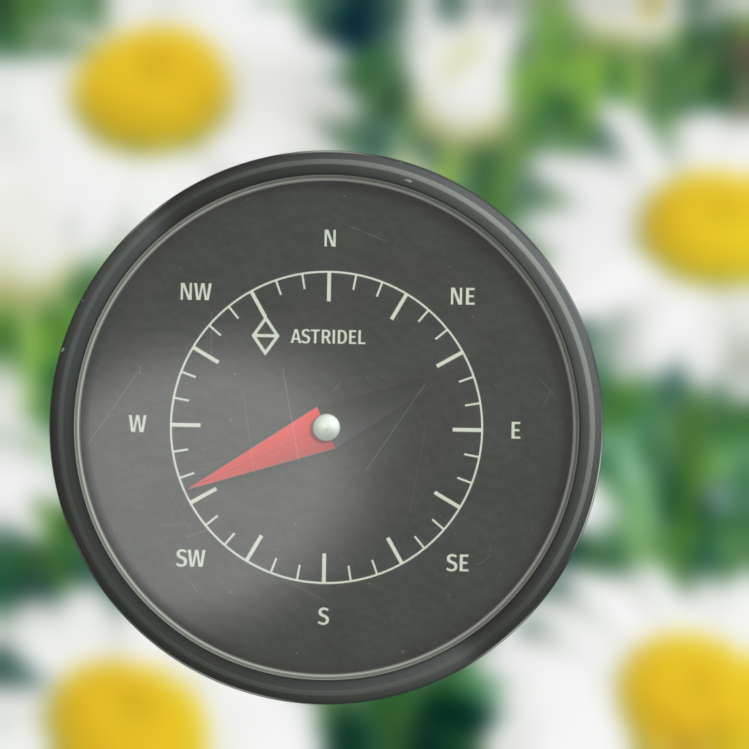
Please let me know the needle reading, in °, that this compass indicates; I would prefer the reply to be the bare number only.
245
